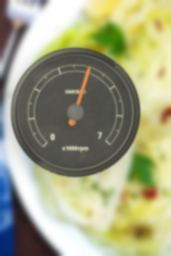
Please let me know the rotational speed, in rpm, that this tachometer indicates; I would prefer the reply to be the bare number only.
4000
